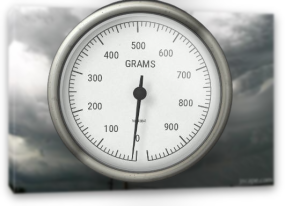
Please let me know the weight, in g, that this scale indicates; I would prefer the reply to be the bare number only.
10
